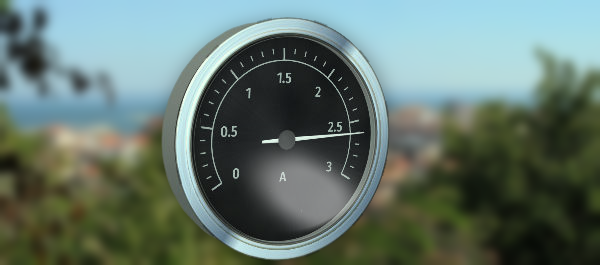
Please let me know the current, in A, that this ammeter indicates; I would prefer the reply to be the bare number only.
2.6
